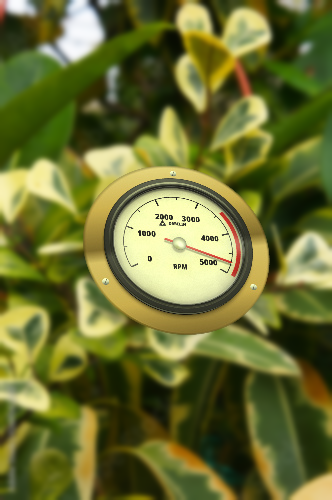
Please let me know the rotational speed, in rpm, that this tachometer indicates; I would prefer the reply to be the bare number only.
4750
